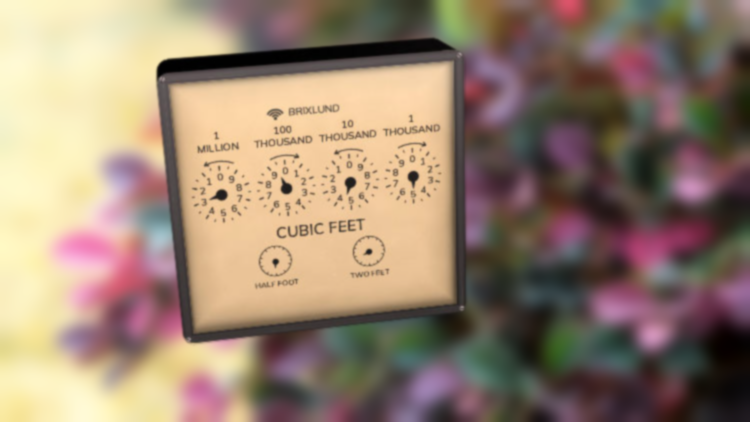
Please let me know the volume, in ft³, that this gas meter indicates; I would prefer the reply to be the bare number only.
294500
